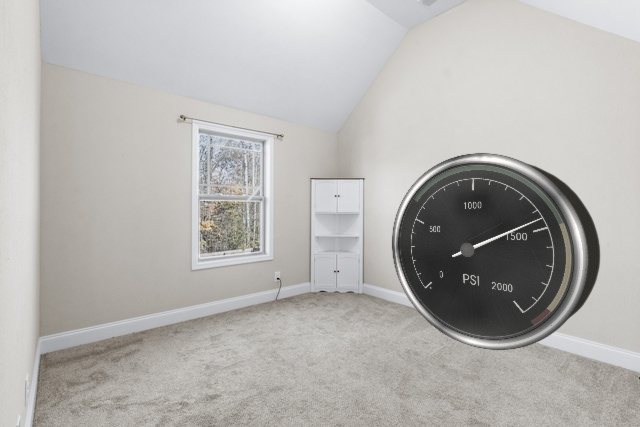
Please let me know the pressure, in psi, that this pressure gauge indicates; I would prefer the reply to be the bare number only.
1450
